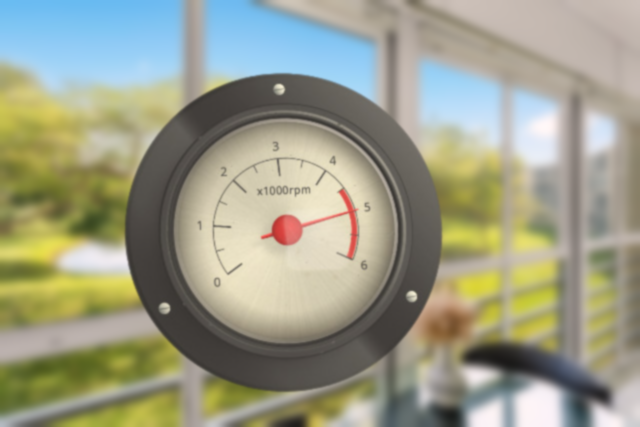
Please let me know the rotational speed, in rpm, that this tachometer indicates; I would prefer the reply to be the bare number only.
5000
